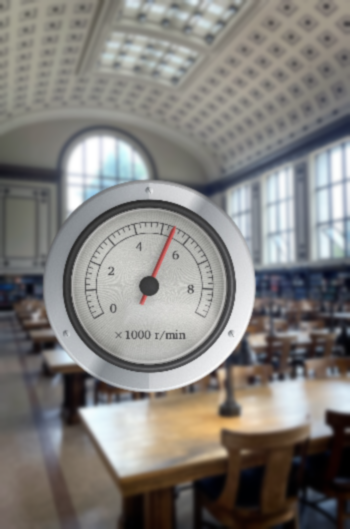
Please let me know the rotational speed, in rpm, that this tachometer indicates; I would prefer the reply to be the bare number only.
5400
